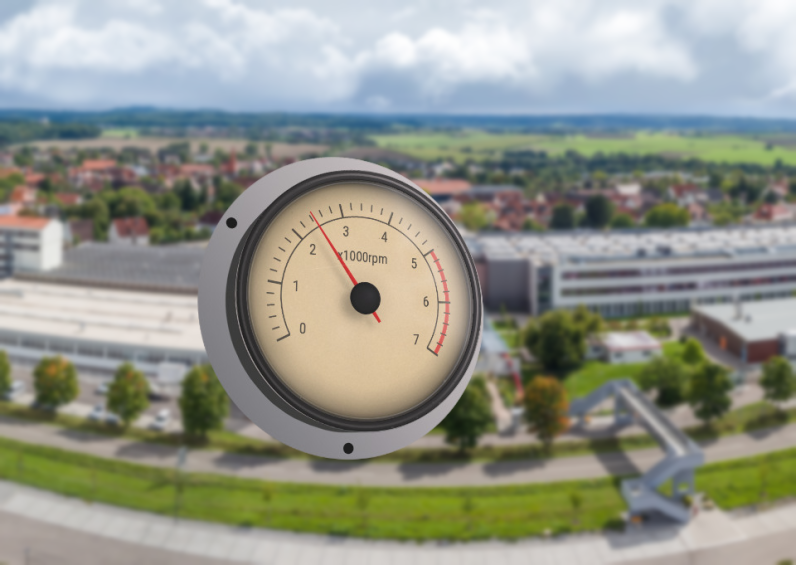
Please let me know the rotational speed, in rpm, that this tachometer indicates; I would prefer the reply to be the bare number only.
2400
